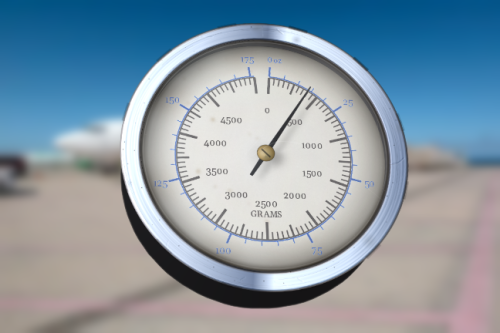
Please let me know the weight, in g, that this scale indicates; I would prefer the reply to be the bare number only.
400
